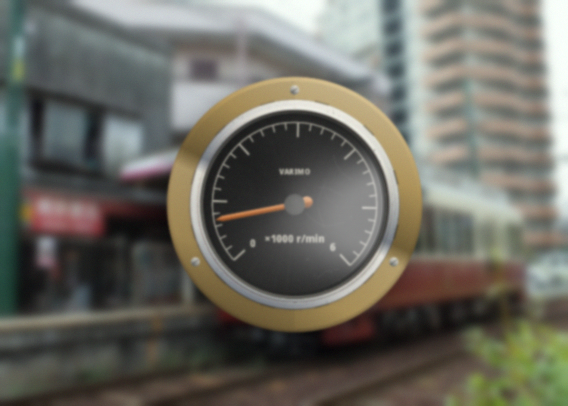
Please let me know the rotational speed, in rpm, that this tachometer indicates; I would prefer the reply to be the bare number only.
700
